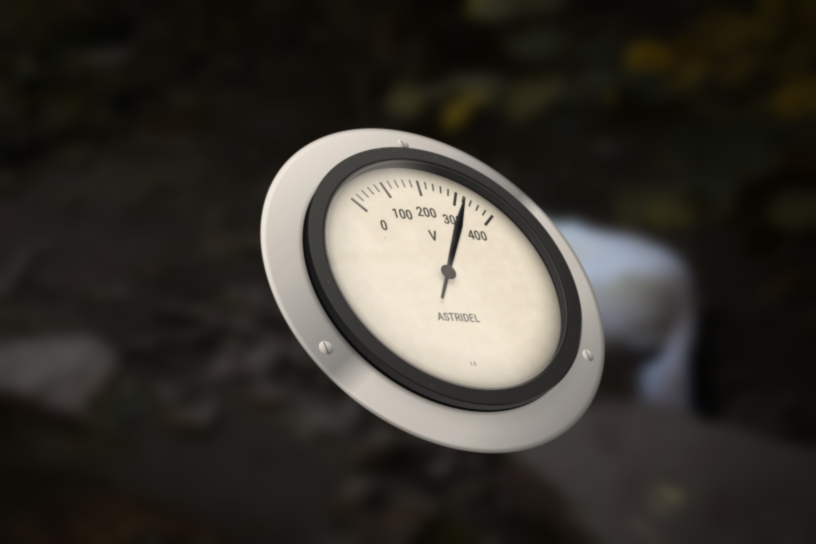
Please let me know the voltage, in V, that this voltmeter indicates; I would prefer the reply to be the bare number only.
320
